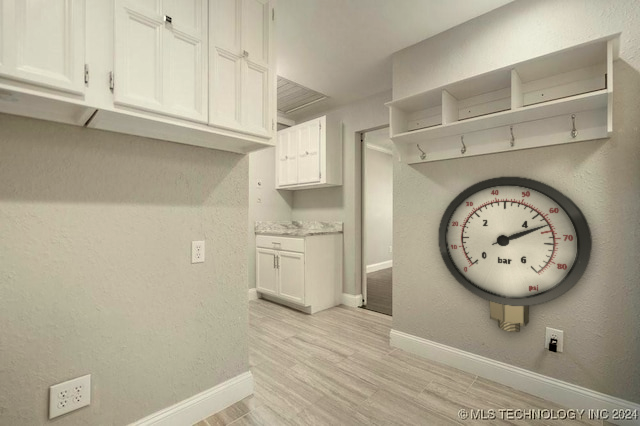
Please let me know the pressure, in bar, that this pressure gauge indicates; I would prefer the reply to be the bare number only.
4.4
